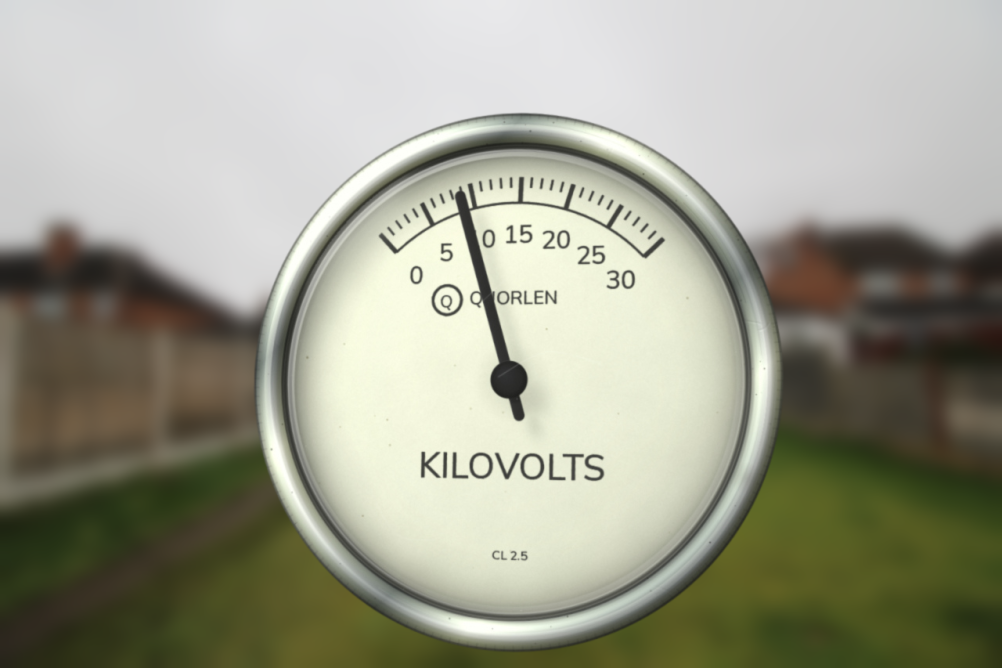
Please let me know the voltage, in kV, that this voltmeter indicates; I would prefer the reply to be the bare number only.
9
